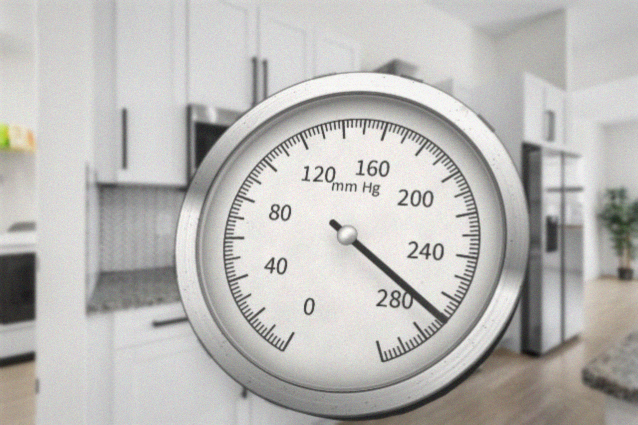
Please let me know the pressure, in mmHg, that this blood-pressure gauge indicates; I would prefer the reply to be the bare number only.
270
